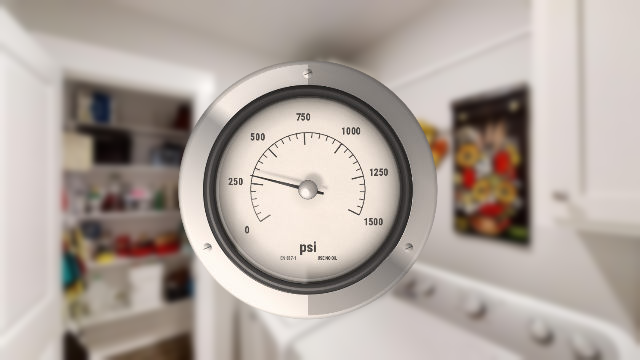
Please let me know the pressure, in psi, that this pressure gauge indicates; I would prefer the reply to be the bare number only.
300
